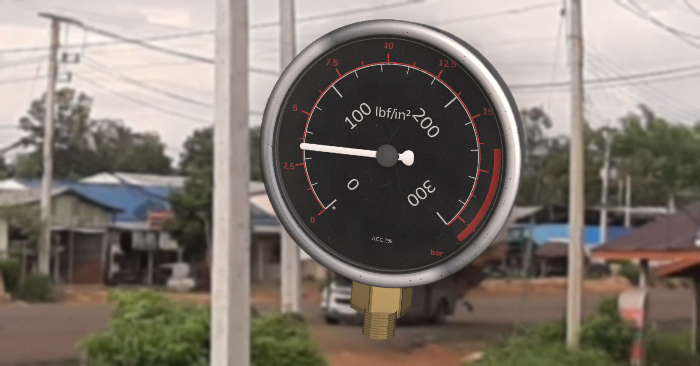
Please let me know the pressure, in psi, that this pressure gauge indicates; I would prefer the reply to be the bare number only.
50
